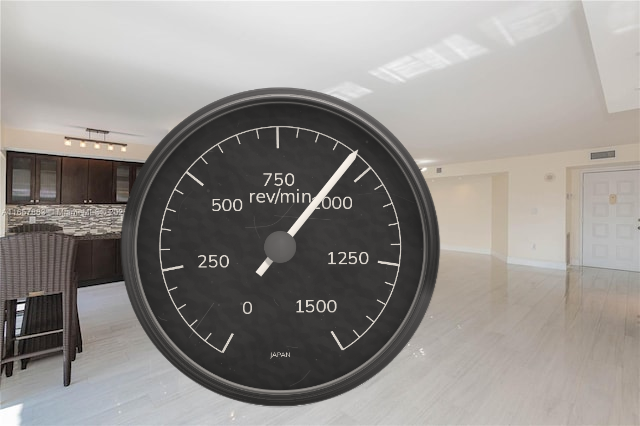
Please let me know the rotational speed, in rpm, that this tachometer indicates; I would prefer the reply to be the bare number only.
950
